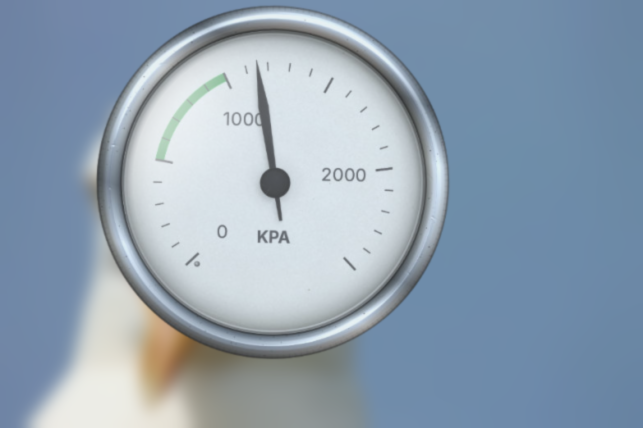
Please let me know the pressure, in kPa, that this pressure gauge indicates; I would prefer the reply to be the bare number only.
1150
